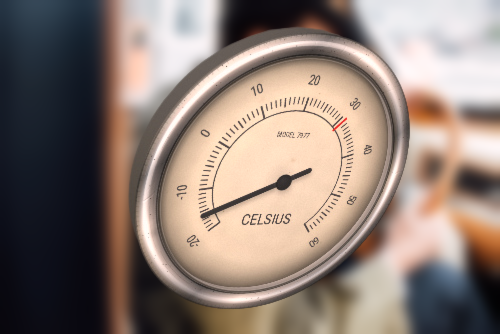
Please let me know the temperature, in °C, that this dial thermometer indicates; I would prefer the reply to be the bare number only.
-15
